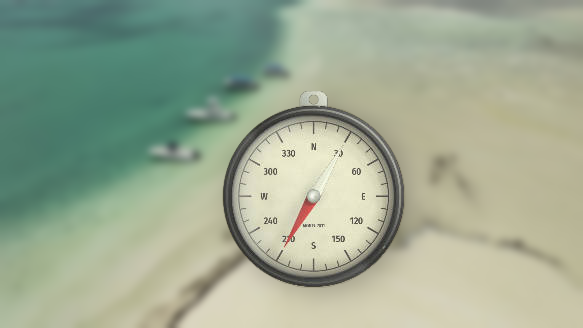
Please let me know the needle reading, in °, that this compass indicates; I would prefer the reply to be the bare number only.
210
